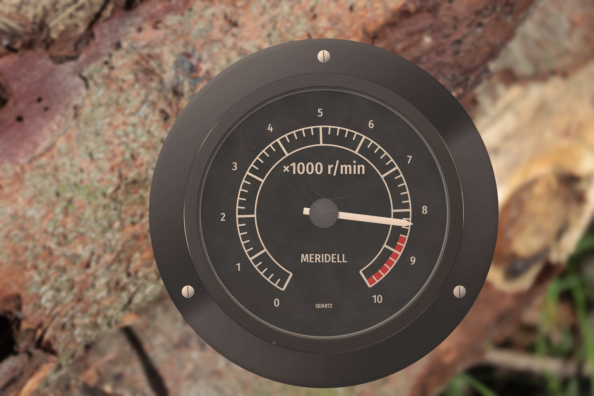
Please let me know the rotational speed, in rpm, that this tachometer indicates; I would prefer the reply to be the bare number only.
8300
